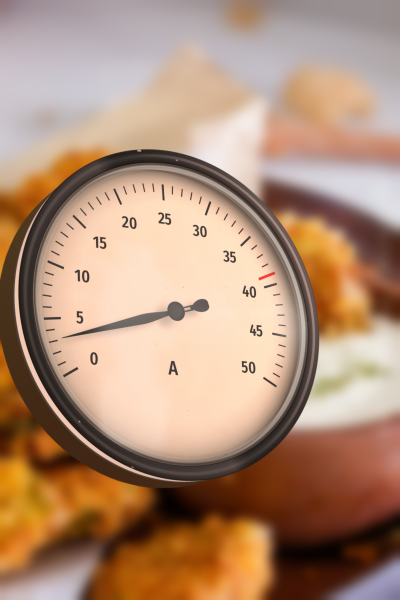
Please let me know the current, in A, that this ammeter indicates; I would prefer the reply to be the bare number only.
3
